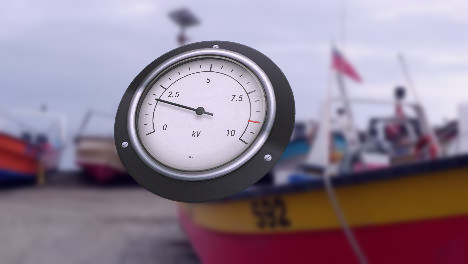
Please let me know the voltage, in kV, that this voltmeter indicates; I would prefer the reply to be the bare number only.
1.75
